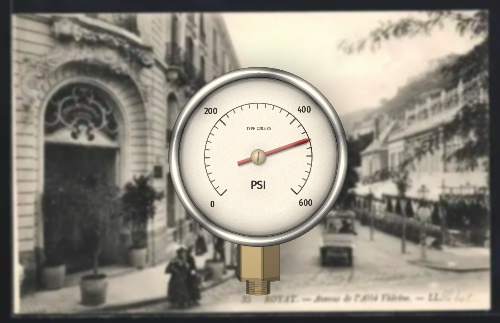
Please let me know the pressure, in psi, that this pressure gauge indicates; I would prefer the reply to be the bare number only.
460
